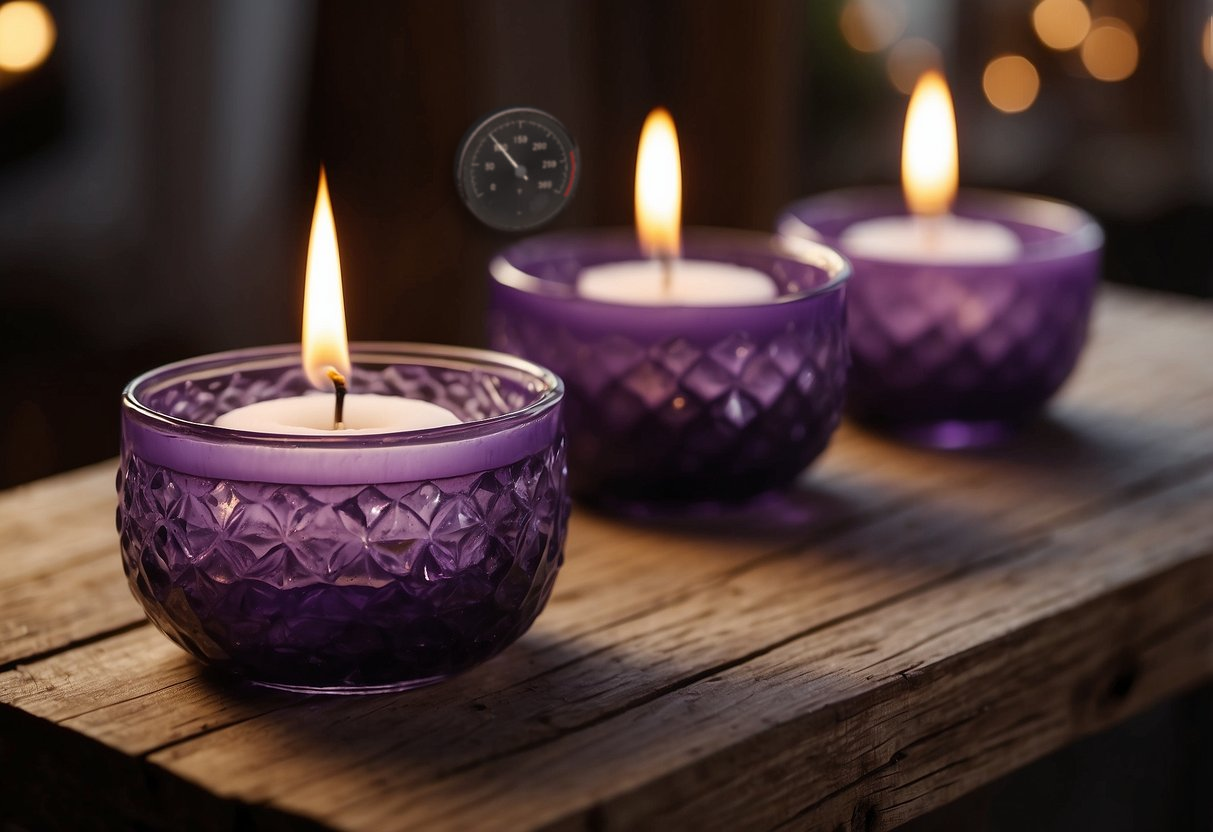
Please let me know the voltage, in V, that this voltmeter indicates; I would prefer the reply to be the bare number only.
100
